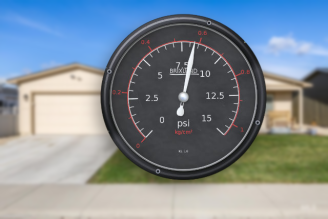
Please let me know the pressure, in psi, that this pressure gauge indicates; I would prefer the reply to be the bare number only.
8.25
